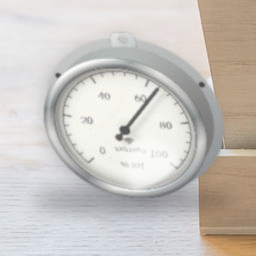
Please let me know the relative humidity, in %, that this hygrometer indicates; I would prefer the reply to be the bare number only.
64
